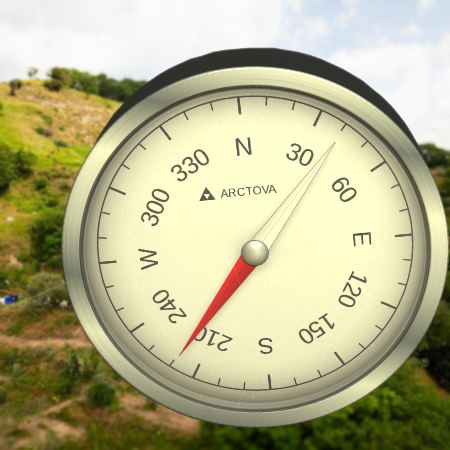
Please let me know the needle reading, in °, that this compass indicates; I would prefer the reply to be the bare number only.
220
